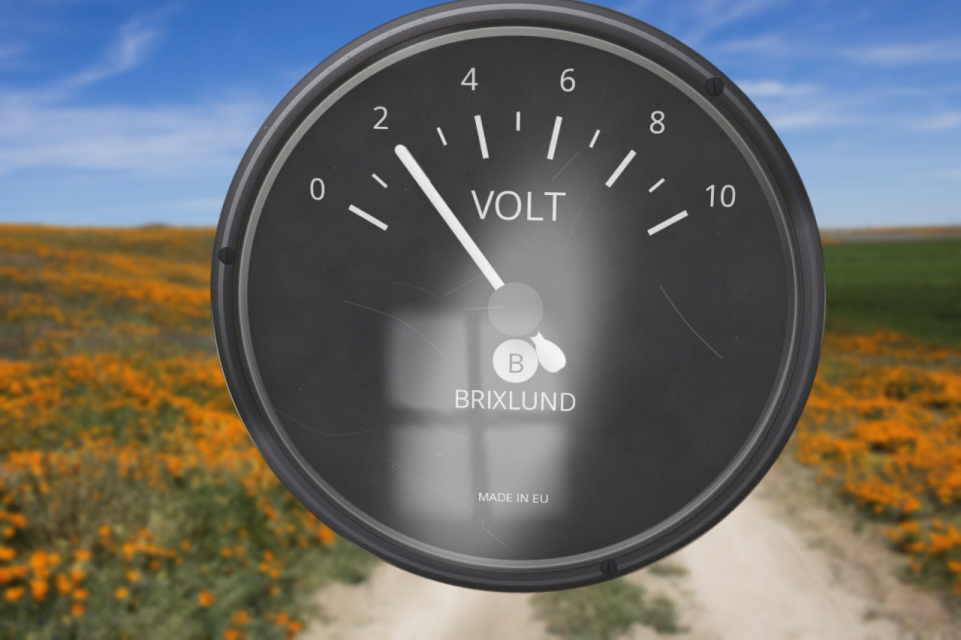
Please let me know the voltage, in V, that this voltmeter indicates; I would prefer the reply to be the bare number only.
2
